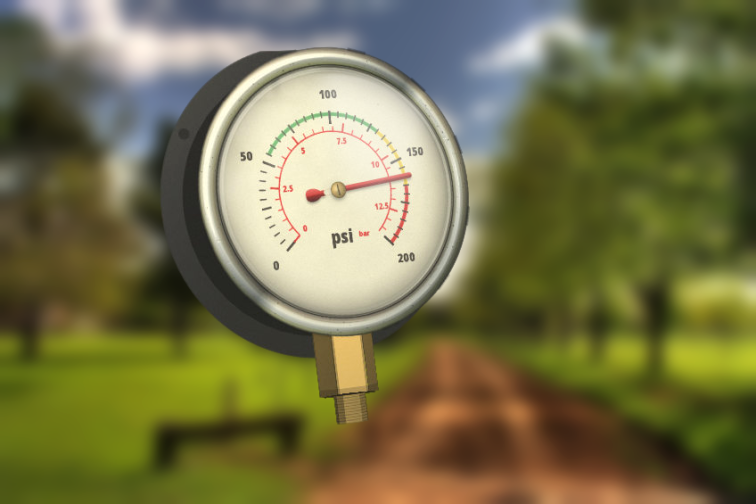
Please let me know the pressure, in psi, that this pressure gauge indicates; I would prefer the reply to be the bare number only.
160
